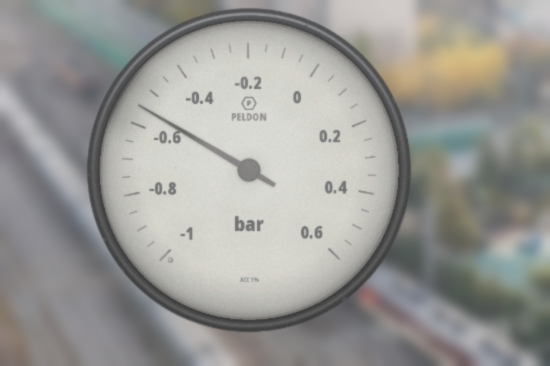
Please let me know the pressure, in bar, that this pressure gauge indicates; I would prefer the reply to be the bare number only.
-0.55
